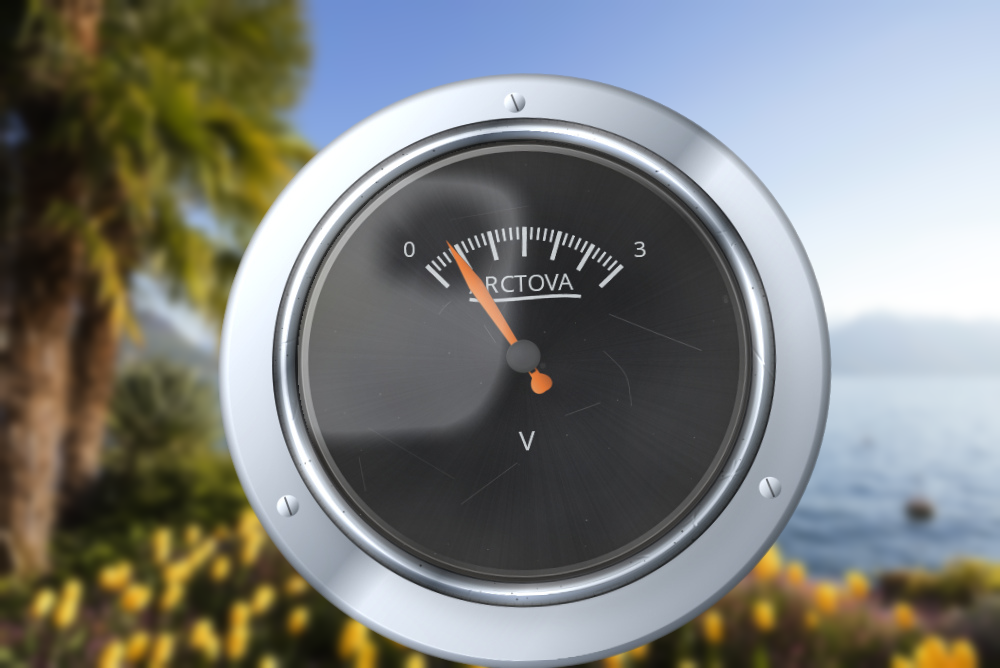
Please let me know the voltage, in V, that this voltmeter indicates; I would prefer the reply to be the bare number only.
0.4
